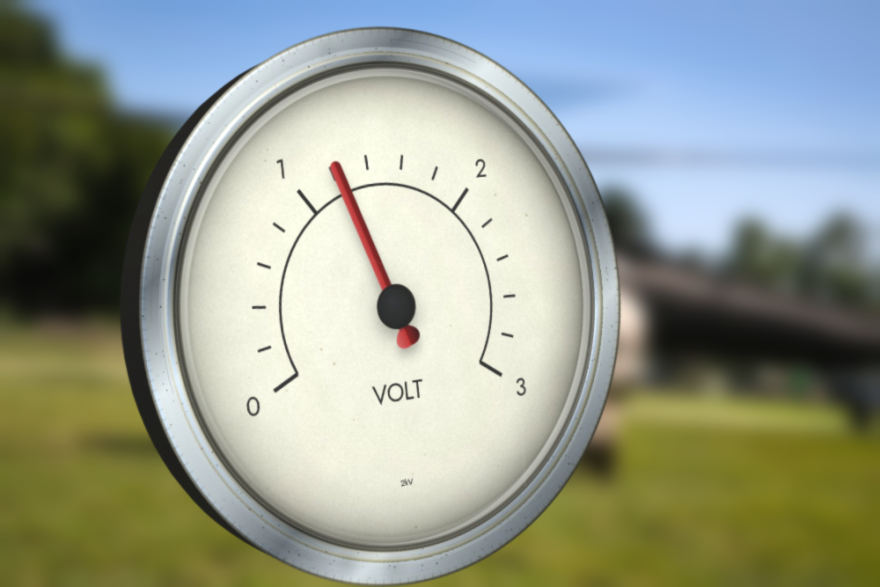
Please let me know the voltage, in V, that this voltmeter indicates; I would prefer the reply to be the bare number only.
1.2
